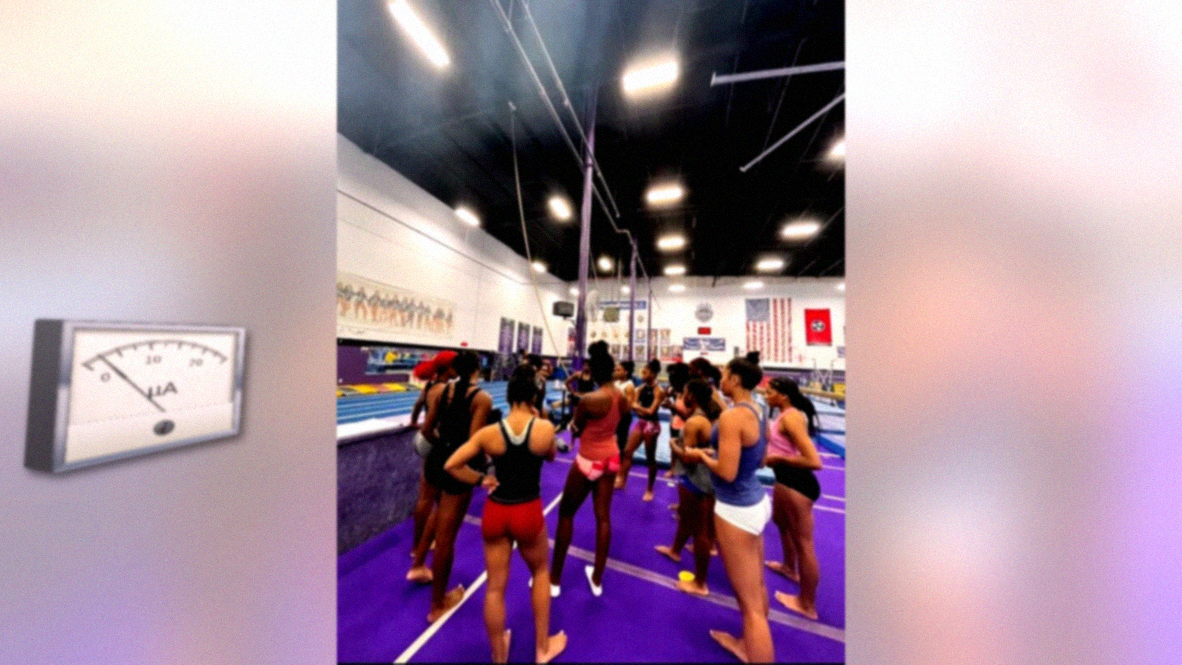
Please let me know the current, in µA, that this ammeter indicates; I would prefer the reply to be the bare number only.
2.5
